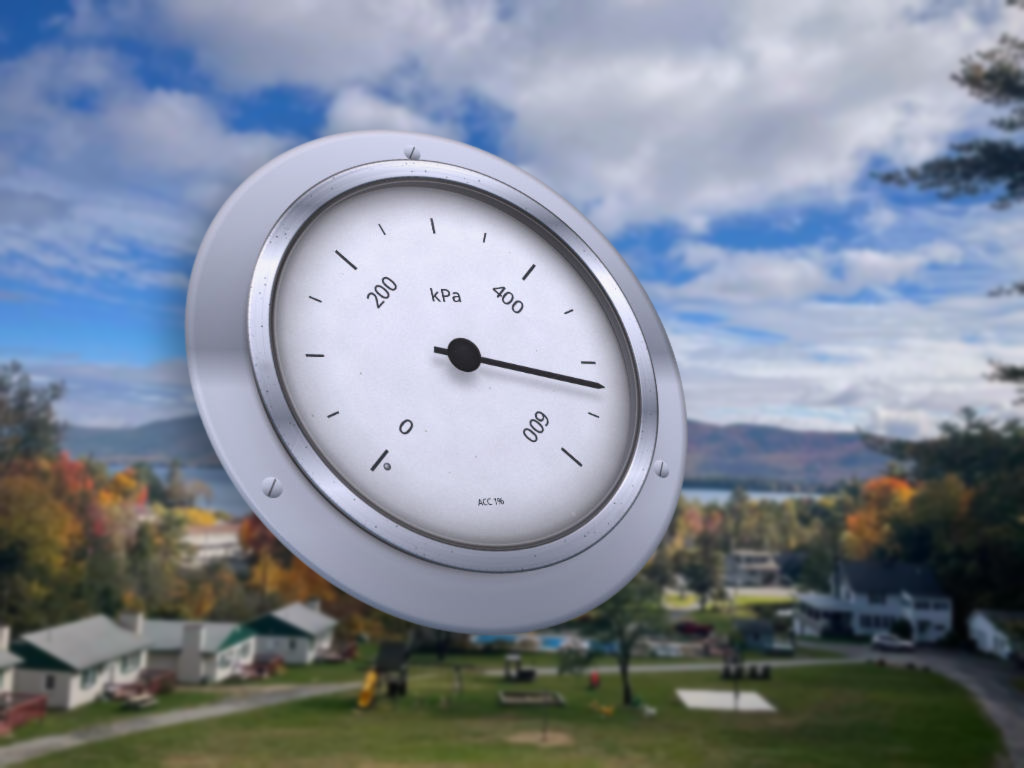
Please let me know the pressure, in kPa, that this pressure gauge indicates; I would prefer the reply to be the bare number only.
525
